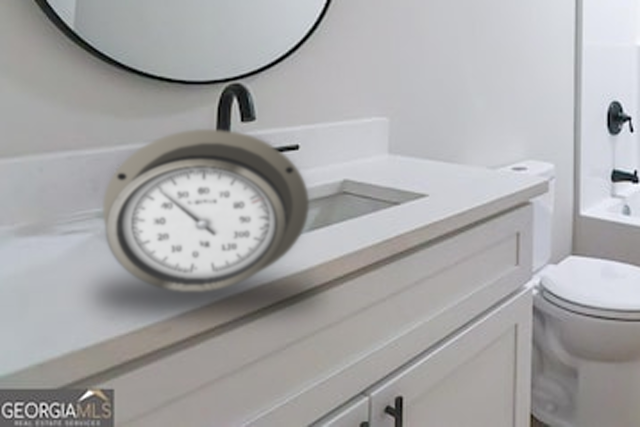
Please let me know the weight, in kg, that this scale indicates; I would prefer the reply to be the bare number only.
45
